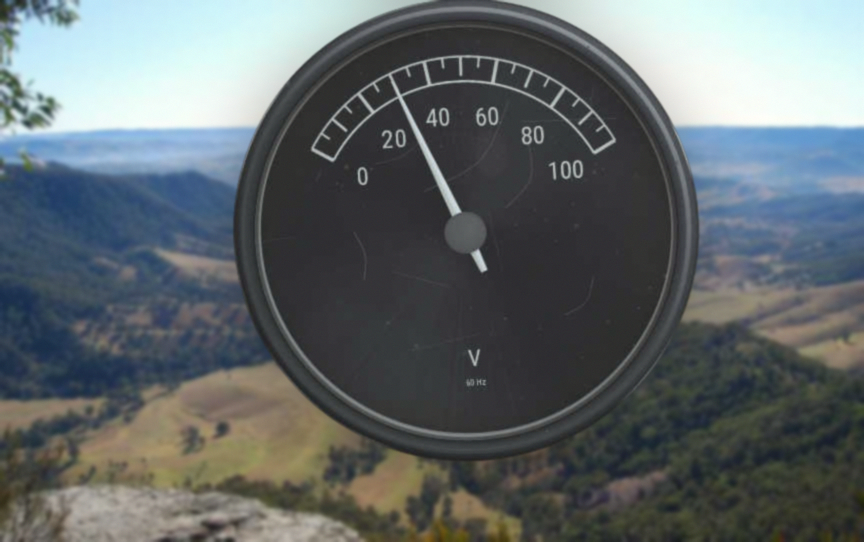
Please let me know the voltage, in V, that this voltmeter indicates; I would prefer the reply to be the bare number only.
30
